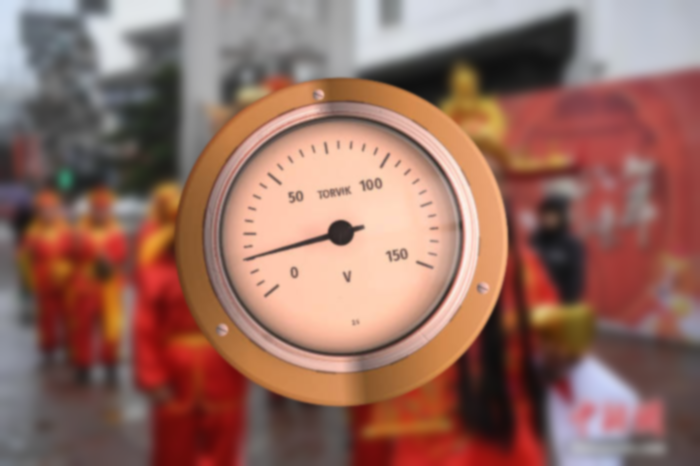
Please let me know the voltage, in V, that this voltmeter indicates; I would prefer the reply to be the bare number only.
15
